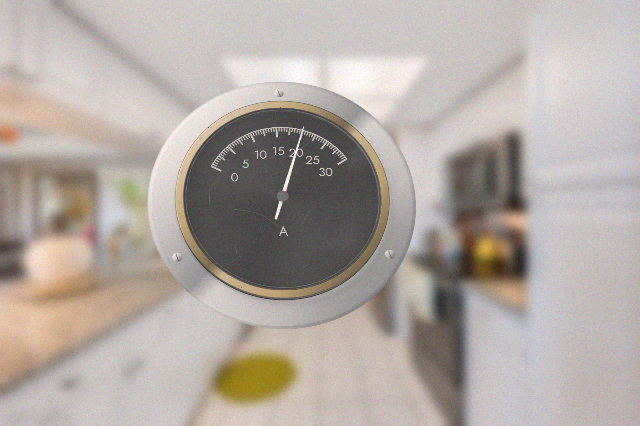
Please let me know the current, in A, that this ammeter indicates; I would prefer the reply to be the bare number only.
20
